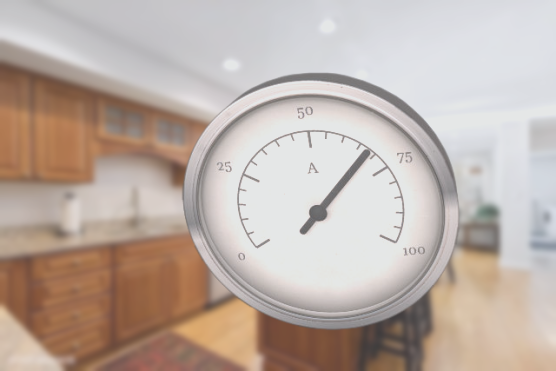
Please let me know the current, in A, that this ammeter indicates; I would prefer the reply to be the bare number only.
67.5
